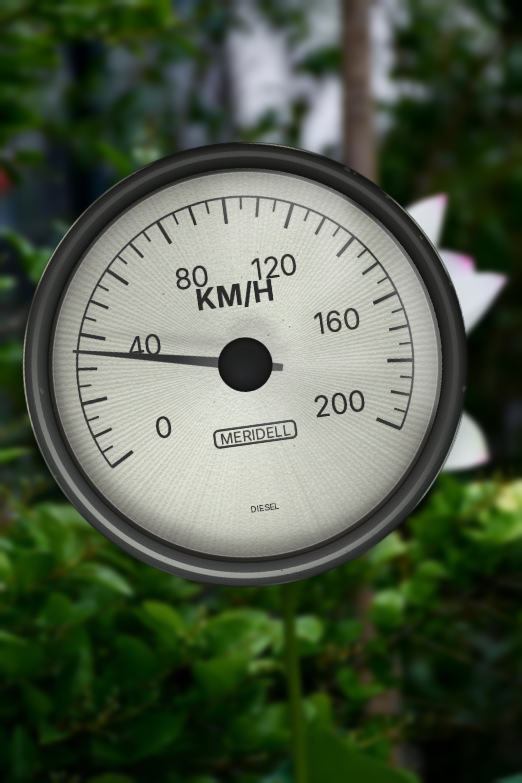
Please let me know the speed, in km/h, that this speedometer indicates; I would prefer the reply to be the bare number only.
35
